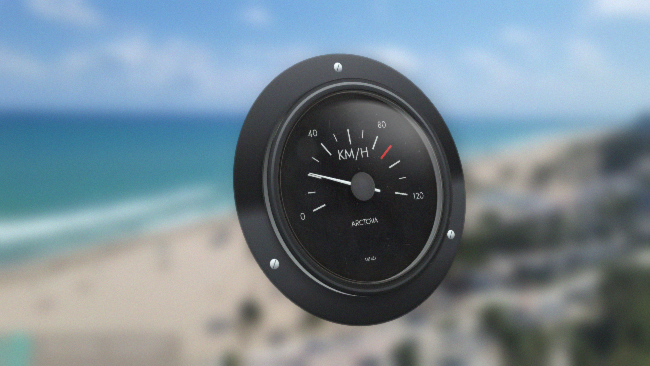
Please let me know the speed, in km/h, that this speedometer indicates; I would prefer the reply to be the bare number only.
20
